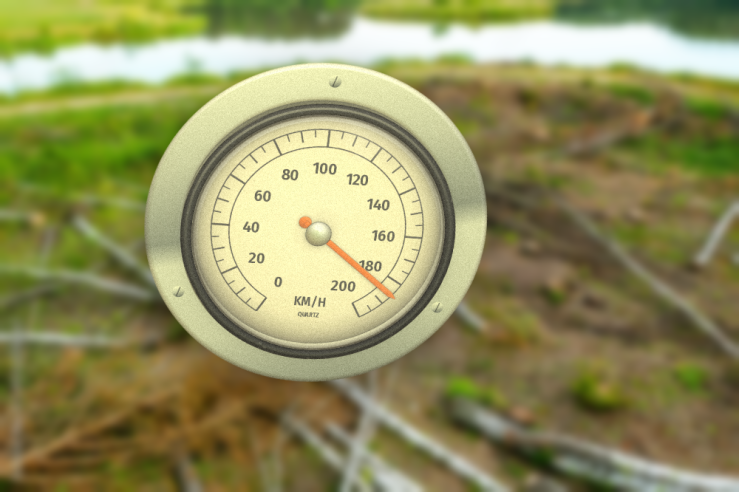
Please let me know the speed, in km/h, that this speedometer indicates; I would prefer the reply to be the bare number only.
185
